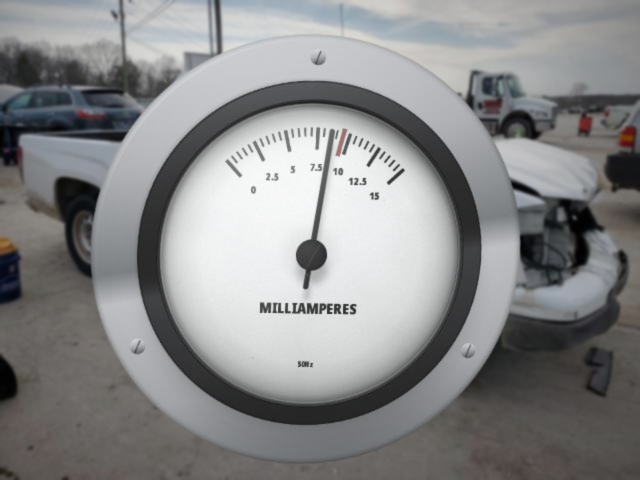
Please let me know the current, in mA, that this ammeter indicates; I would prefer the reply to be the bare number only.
8.5
